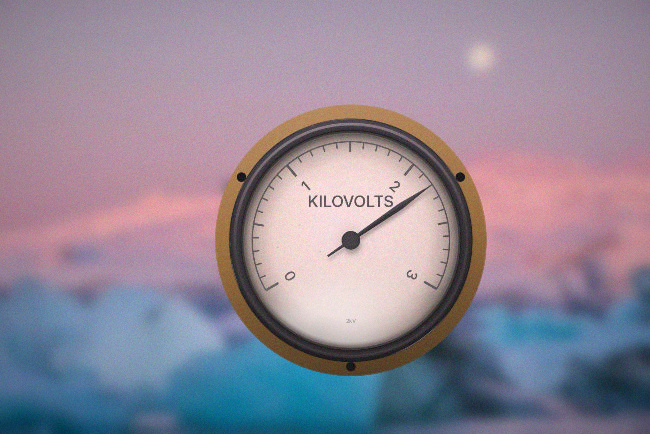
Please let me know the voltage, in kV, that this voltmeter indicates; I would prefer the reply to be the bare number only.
2.2
